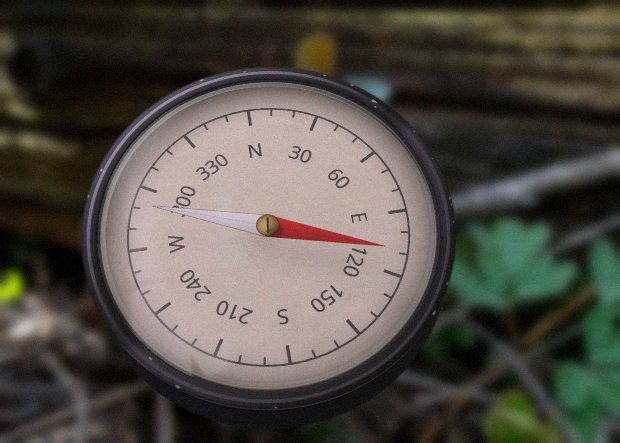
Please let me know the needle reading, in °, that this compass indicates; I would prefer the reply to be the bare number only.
110
